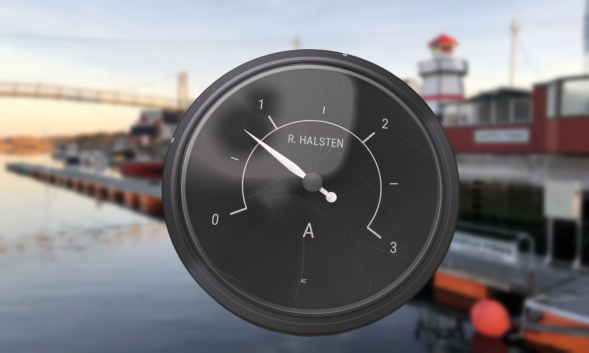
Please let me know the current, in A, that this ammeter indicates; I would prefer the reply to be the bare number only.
0.75
